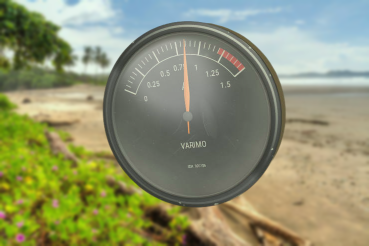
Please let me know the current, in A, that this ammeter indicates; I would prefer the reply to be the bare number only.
0.85
